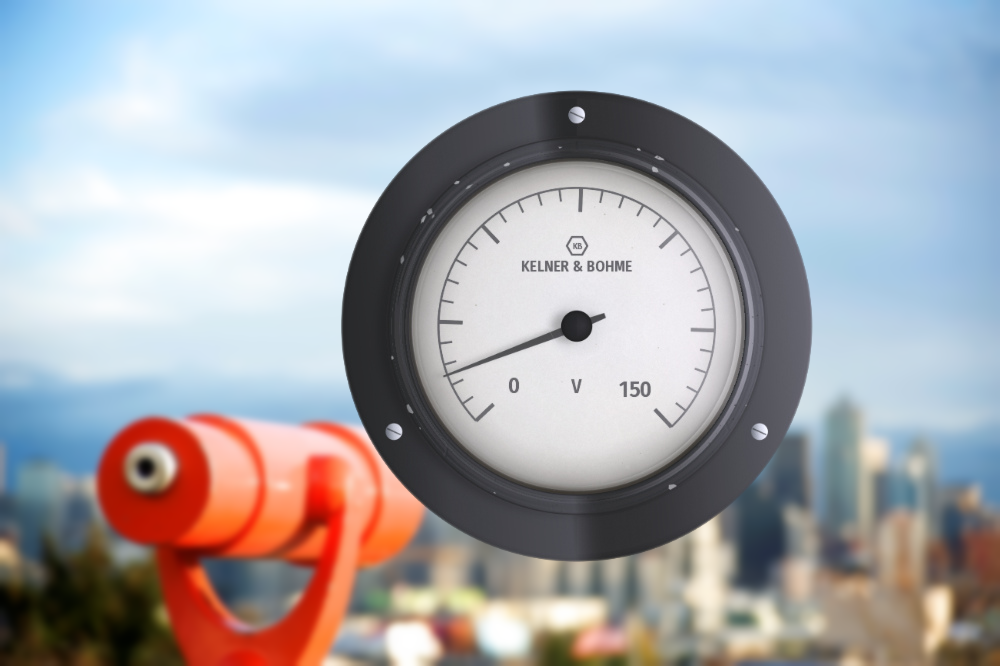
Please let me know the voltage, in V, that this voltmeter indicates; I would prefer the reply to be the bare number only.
12.5
